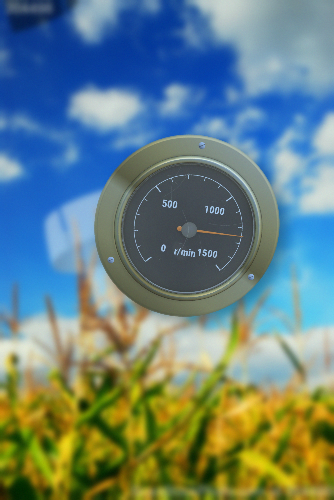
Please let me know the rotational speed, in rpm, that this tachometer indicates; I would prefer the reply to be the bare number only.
1250
